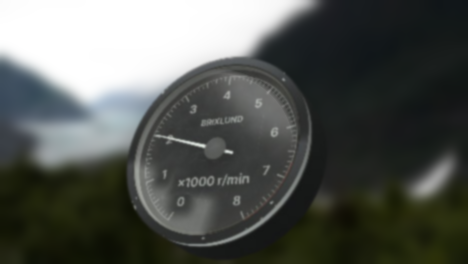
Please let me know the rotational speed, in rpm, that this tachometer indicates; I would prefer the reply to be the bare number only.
2000
